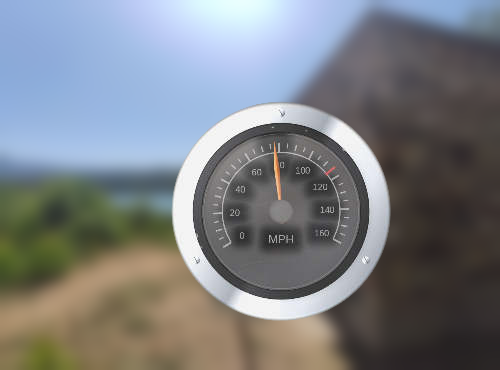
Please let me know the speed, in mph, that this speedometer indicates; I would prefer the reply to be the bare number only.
77.5
